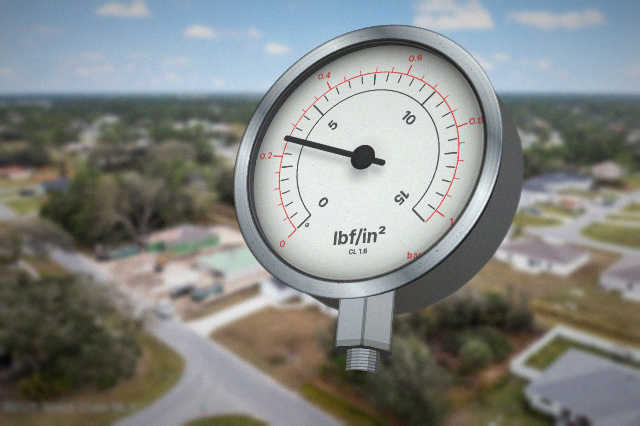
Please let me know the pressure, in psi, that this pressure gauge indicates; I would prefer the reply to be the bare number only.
3.5
